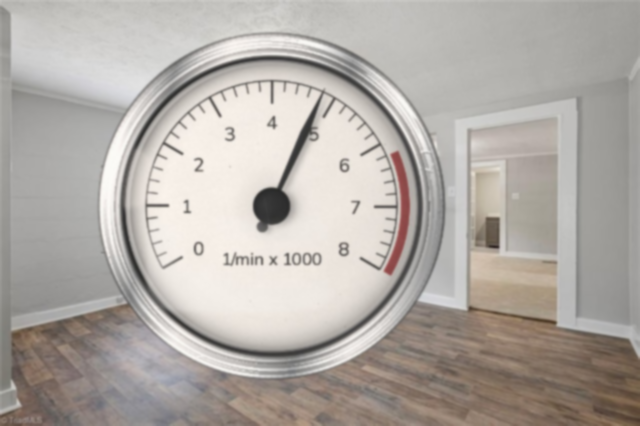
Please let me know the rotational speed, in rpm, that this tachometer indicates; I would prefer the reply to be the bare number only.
4800
